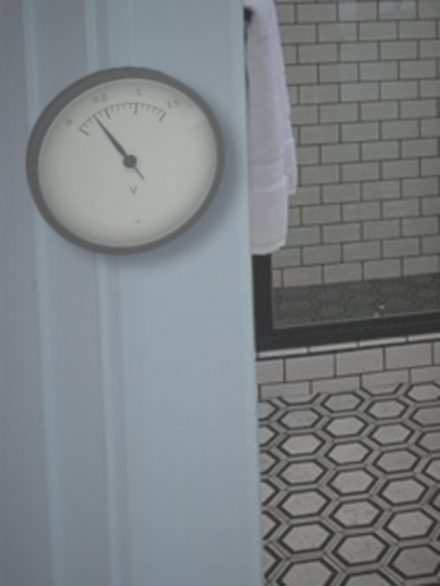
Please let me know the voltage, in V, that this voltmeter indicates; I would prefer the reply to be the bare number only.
0.3
